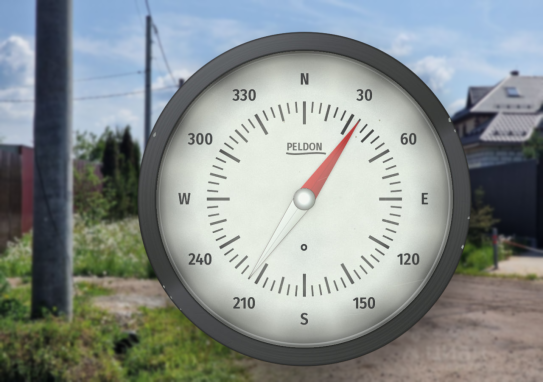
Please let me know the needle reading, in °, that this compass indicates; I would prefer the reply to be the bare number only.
35
